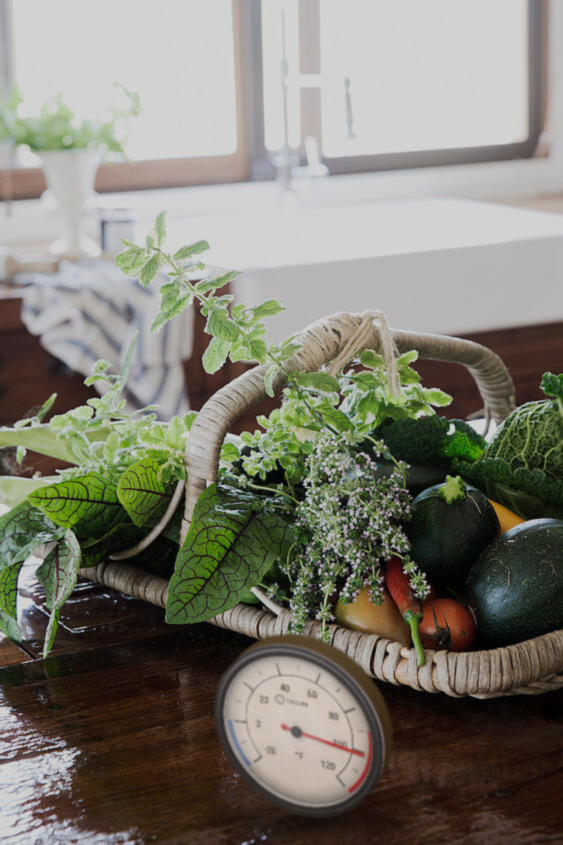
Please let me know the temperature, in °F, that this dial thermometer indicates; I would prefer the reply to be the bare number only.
100
